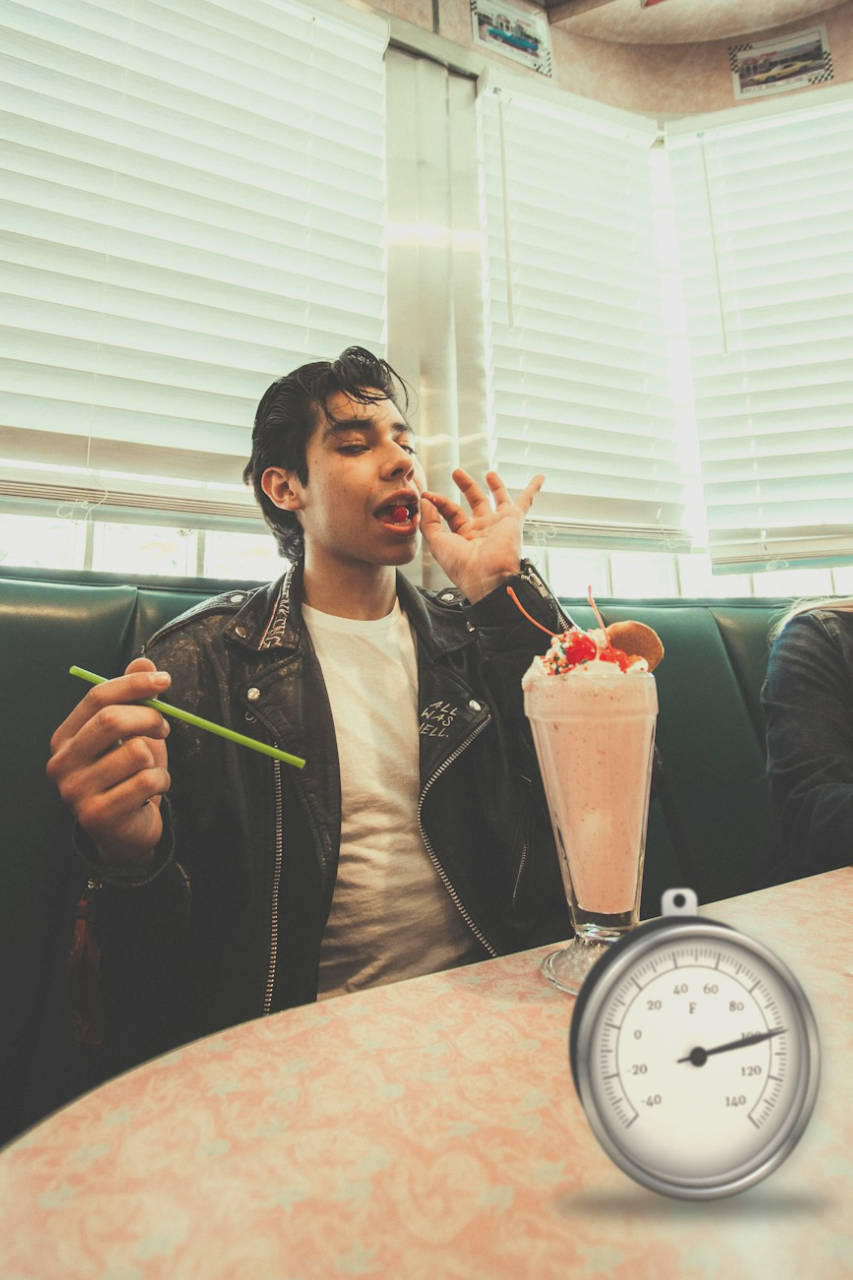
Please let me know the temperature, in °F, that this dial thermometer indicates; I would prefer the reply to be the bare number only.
100
